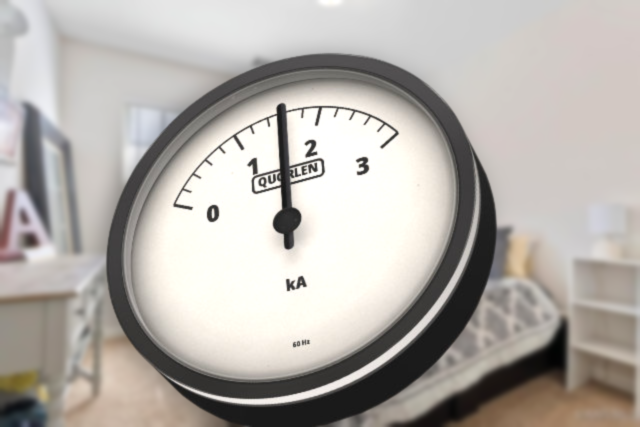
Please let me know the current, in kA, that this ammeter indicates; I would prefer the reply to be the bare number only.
1.6
